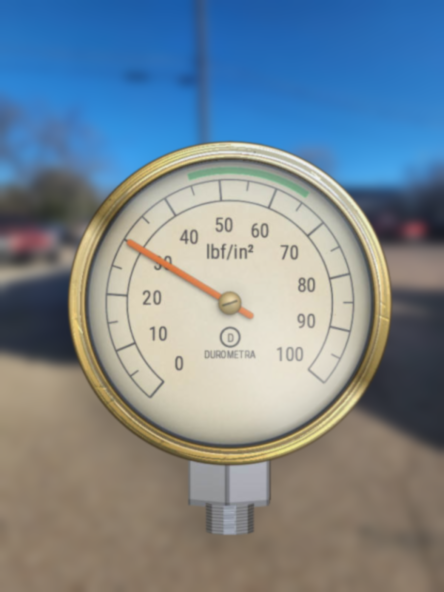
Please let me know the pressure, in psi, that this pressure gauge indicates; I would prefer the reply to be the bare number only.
30
